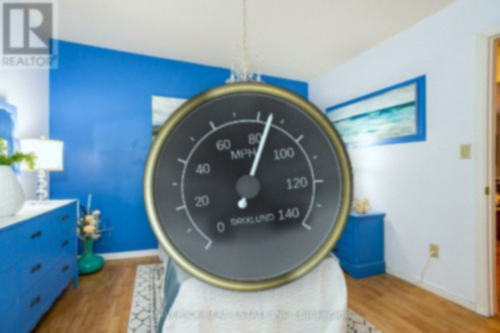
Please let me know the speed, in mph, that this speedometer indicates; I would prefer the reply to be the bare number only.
85
